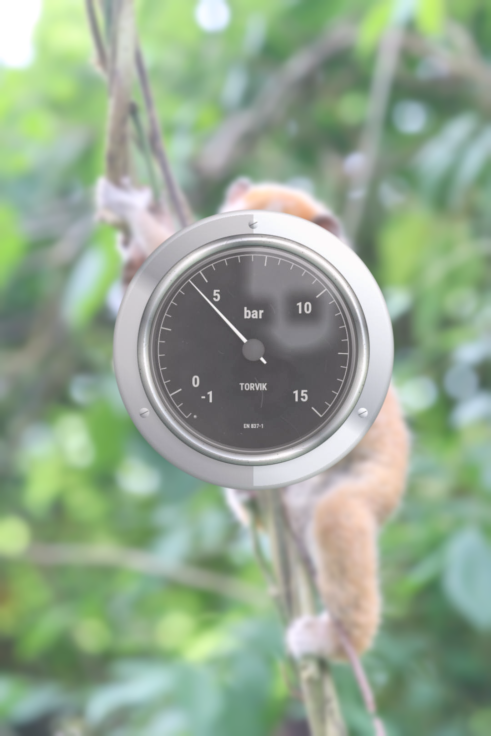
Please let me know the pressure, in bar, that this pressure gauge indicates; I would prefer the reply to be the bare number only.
4.5
